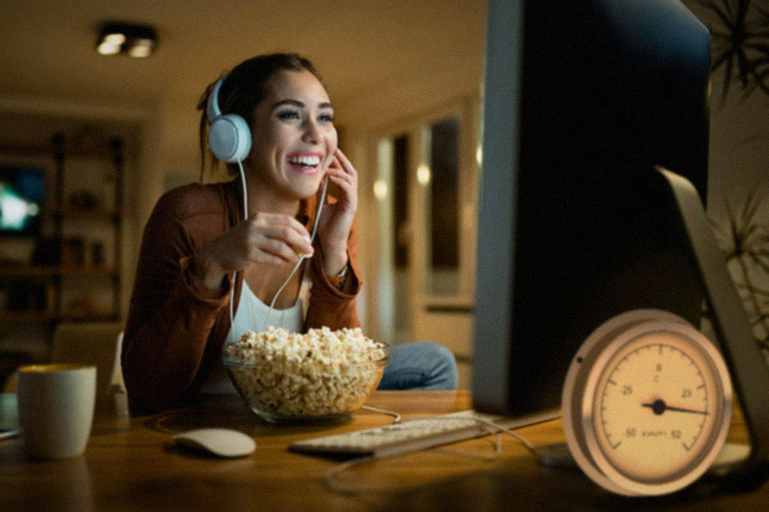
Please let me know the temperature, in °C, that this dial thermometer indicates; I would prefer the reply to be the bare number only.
35
